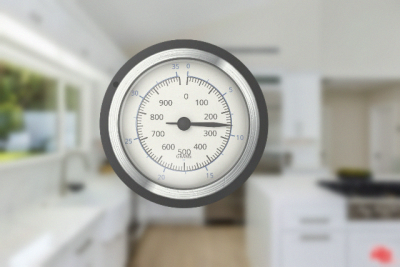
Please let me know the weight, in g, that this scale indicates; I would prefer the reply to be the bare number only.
250
